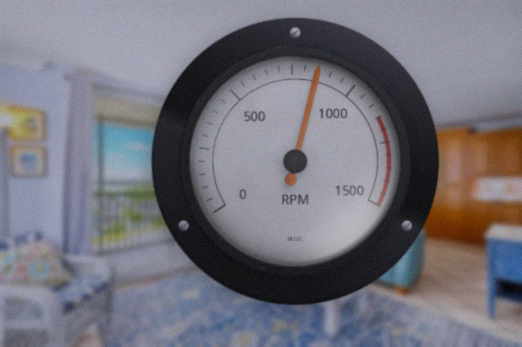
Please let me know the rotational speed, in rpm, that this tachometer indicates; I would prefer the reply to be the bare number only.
850
